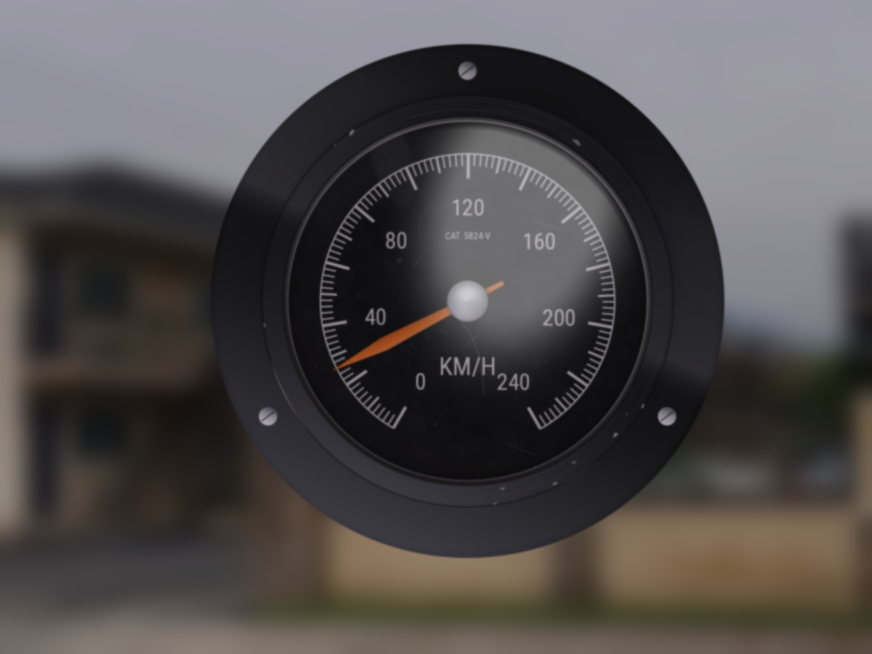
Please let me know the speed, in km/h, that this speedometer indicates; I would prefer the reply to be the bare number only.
26
